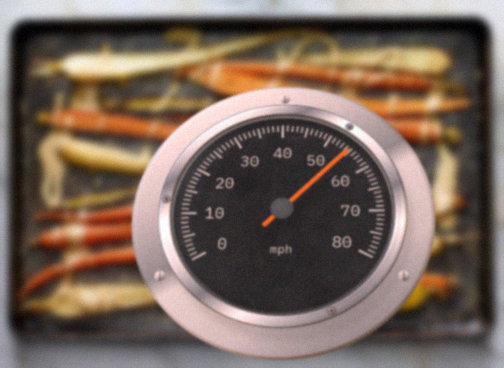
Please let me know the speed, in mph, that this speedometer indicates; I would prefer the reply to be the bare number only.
55
